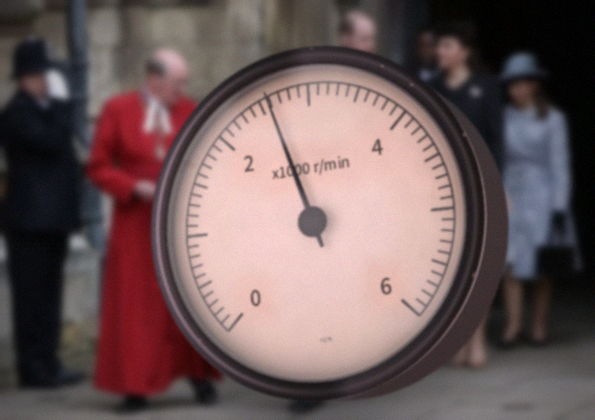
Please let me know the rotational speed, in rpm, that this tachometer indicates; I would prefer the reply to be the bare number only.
2600
